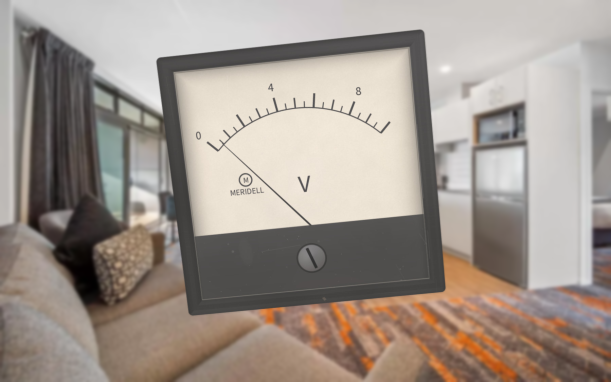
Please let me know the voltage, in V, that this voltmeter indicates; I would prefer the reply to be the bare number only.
0.5
